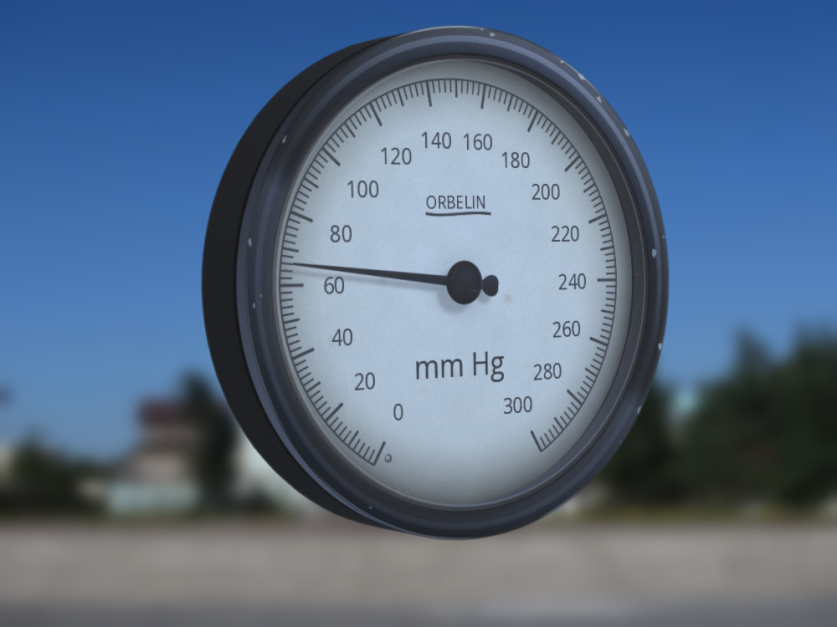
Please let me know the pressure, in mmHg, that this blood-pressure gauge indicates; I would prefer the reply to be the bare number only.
66
